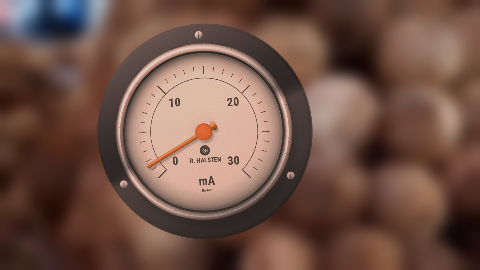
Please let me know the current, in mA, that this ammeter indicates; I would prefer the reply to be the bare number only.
1.5
